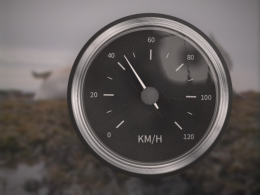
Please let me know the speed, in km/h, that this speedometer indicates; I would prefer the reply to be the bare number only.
45
